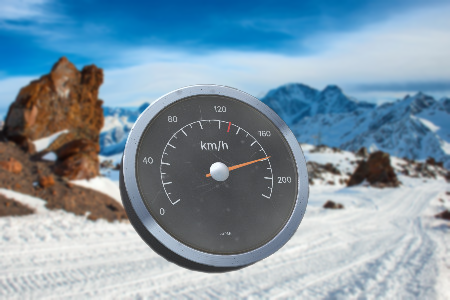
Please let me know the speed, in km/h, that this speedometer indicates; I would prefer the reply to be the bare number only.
180
